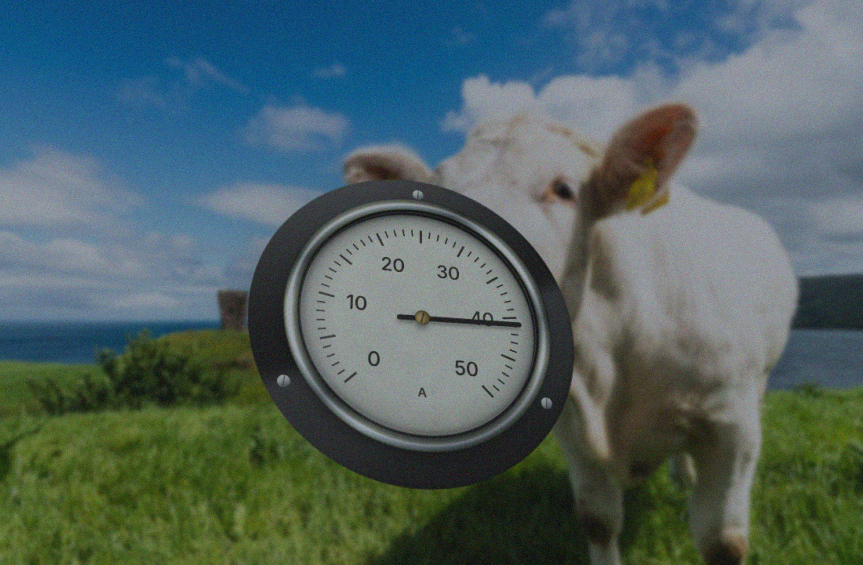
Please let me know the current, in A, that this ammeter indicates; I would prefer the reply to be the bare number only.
41
